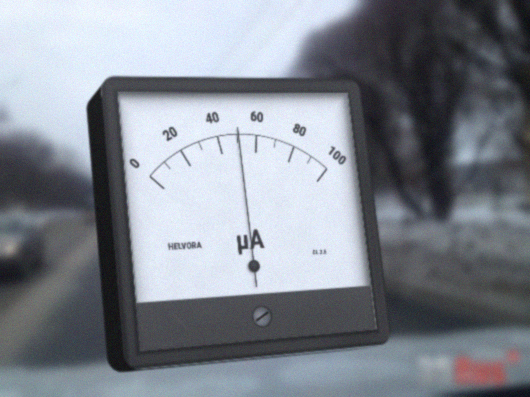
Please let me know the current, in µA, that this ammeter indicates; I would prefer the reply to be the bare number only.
50
